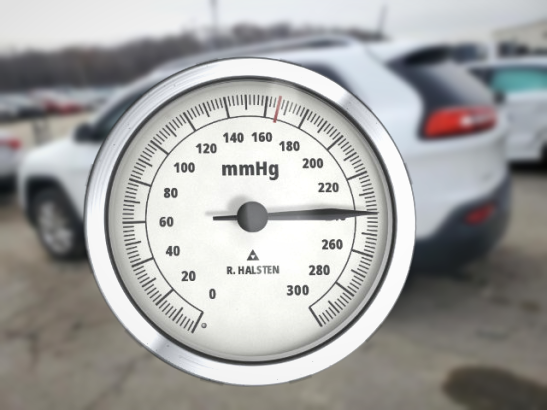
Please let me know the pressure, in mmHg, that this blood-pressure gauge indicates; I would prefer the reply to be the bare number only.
240
